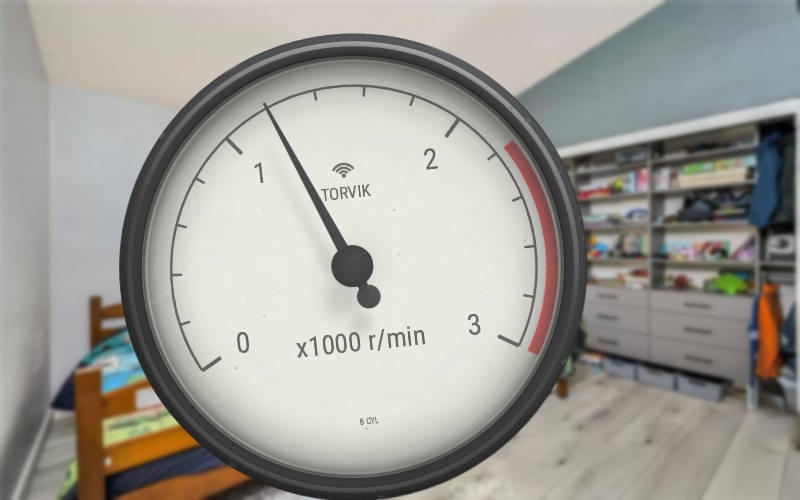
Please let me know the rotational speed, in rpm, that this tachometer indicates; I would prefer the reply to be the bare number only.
1200
